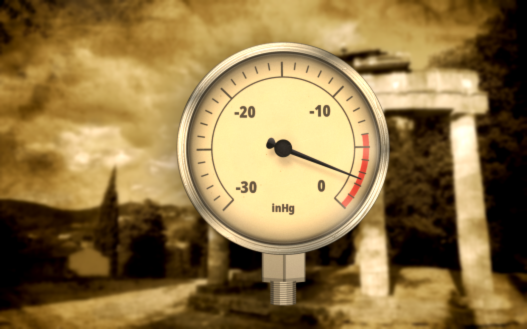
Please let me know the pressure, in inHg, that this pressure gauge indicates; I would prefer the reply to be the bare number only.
-2.5
